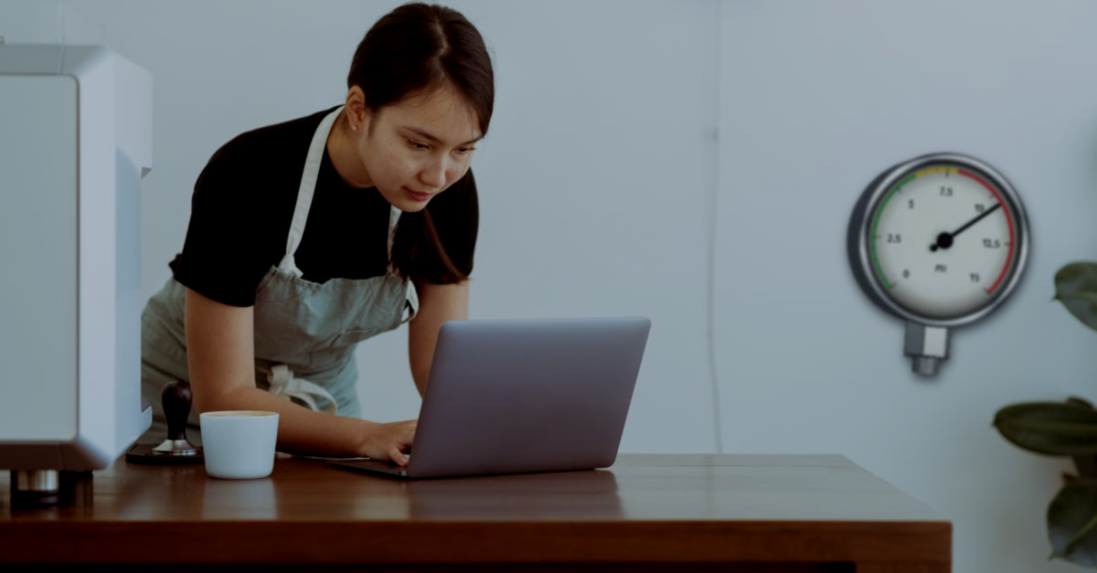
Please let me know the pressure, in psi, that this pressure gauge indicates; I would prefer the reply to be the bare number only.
10.5
